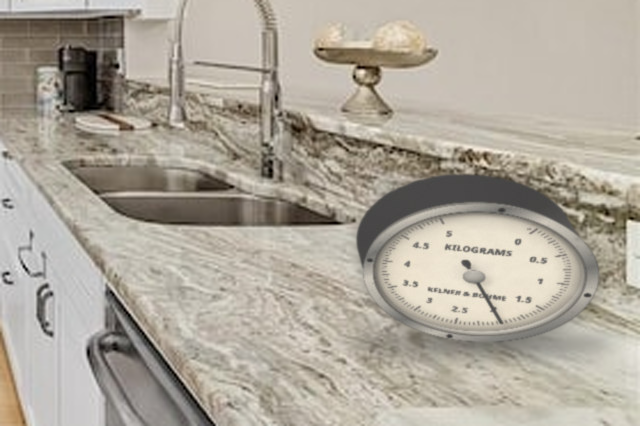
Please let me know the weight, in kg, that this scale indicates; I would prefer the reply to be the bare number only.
2
